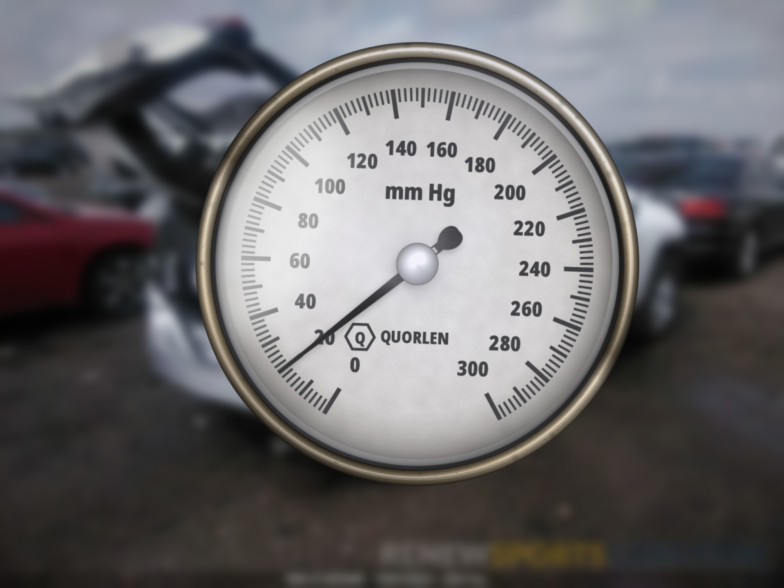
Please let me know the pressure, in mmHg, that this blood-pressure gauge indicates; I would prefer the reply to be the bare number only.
20
